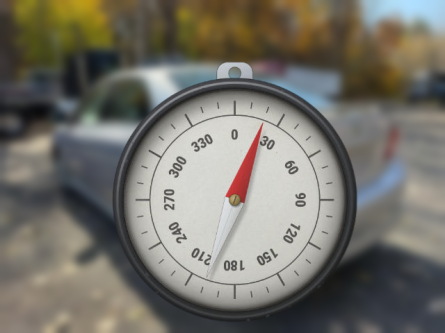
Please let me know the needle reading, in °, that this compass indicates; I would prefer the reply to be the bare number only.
20
